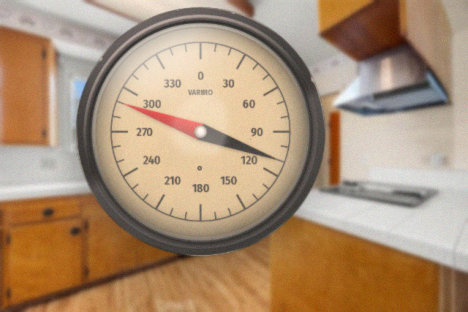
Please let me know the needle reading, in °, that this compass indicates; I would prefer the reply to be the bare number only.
290
